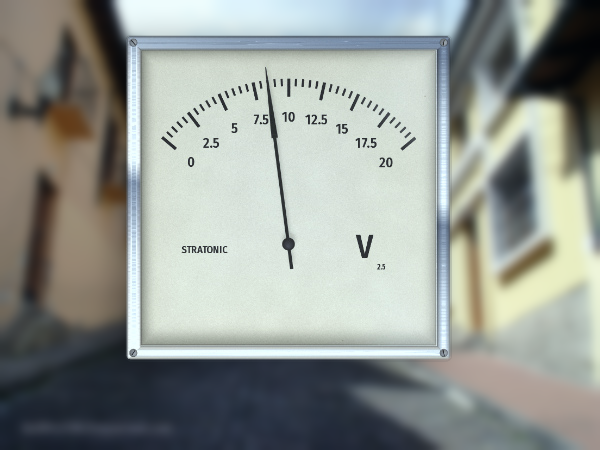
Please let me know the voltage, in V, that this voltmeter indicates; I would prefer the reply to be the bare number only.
8.5
